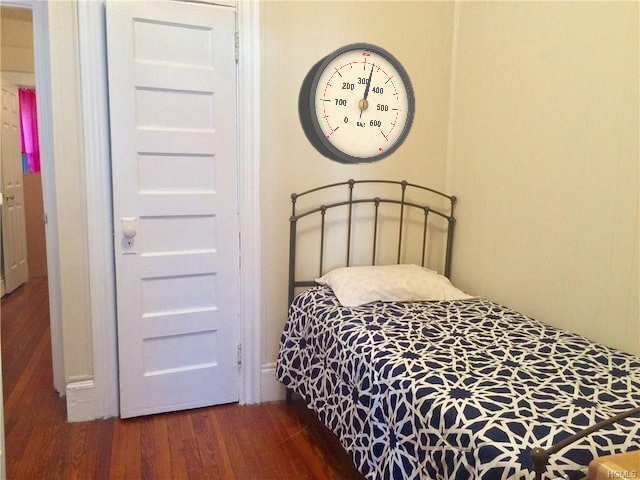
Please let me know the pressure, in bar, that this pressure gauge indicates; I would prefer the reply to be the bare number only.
325
